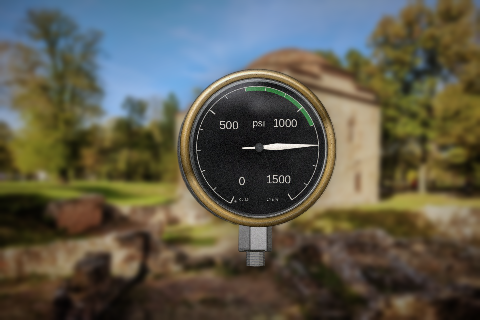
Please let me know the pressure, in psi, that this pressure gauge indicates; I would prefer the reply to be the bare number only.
1200
